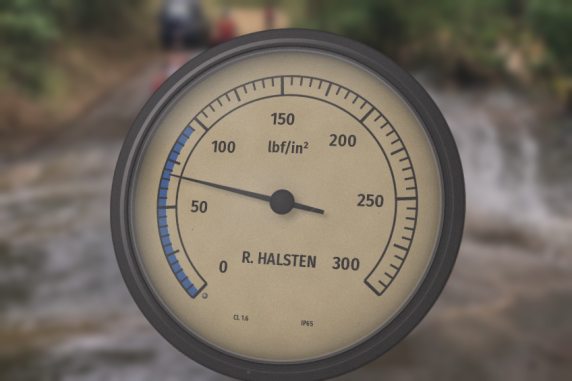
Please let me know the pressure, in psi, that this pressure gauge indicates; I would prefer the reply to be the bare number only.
67.5
